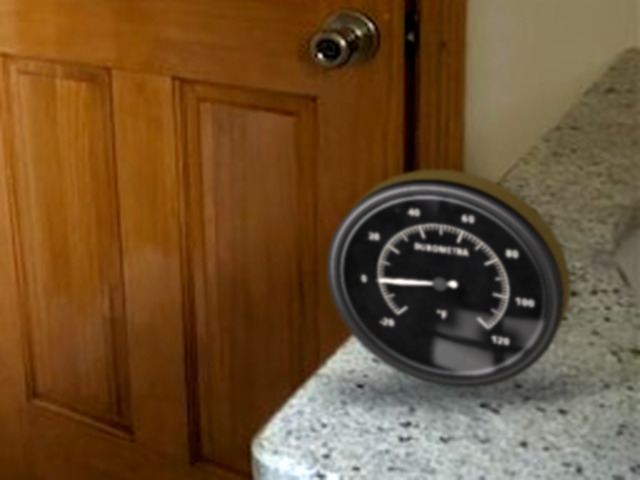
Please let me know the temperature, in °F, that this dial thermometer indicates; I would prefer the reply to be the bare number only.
0
